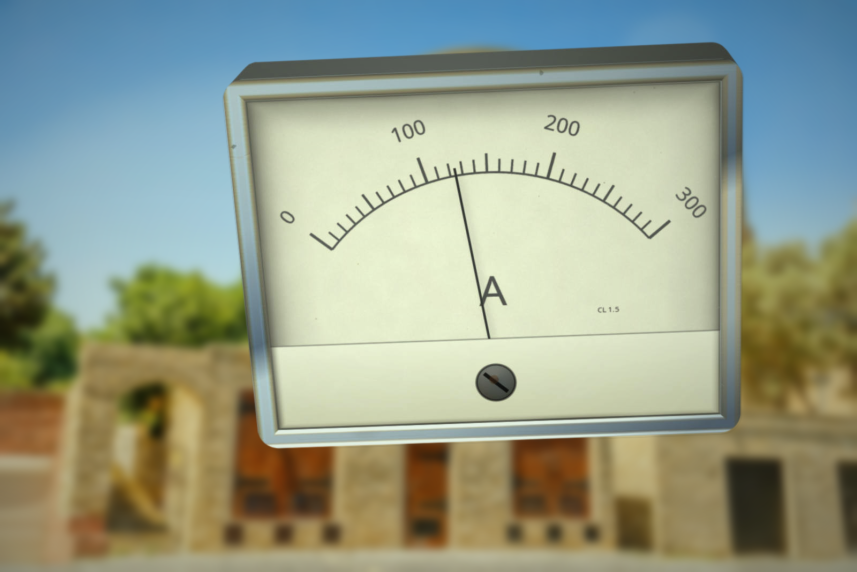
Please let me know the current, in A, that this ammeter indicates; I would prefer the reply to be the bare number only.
125
